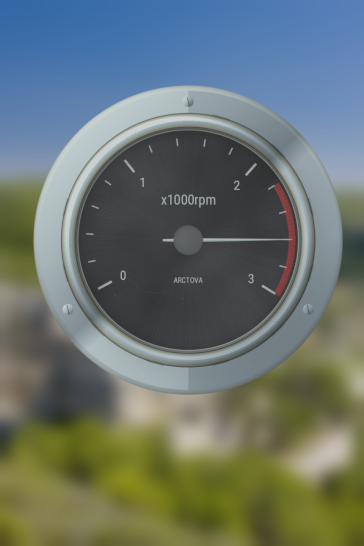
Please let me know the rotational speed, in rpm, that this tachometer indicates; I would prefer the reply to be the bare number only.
2600
